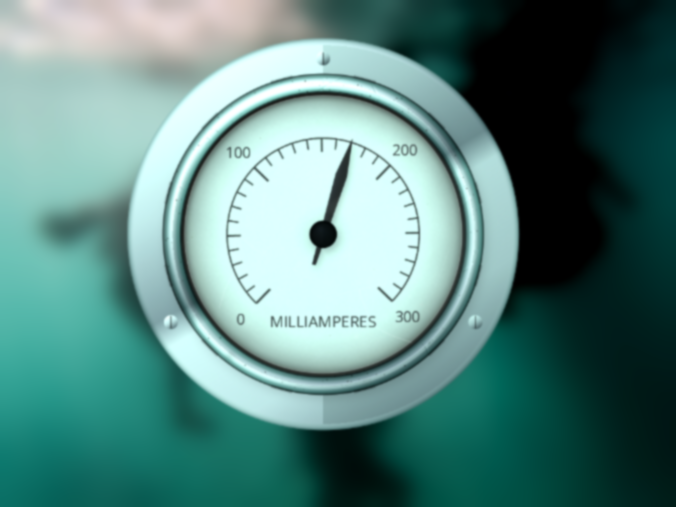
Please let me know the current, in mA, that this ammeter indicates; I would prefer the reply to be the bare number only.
170
